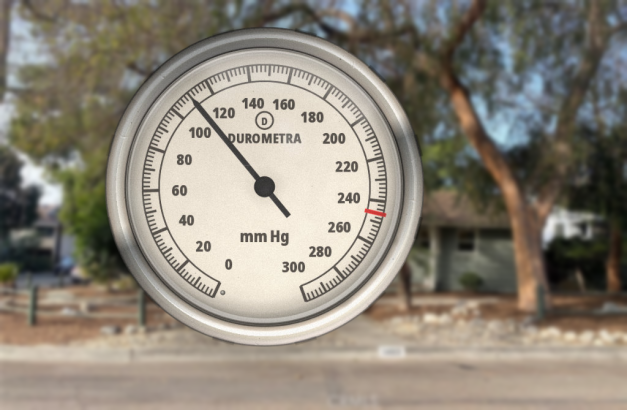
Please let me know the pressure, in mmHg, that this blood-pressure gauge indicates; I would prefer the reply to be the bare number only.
110
